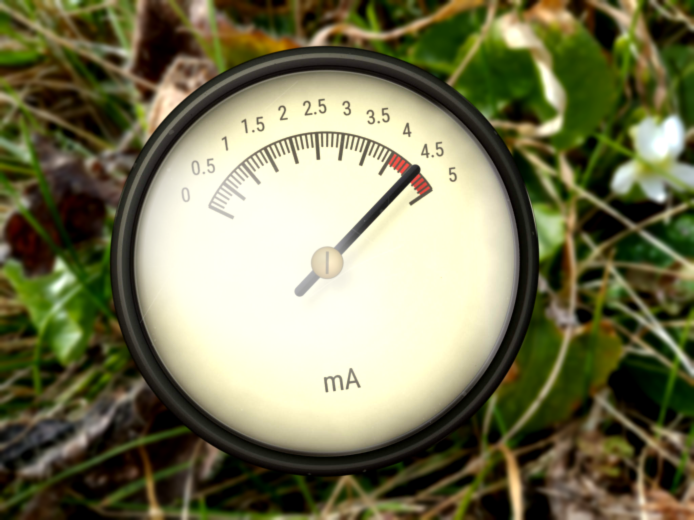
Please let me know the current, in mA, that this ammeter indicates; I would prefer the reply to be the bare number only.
4.5
